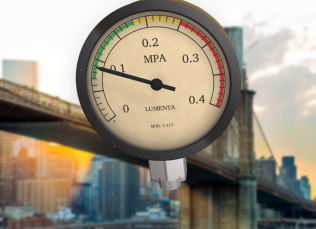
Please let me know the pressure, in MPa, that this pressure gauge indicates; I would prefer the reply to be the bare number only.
0.09
